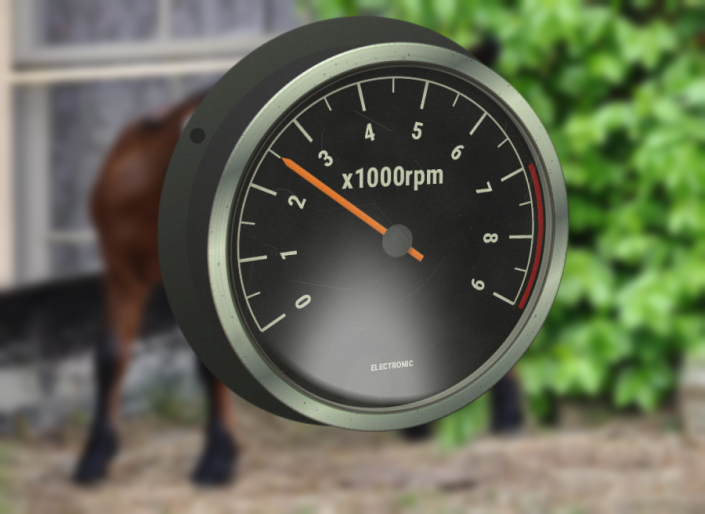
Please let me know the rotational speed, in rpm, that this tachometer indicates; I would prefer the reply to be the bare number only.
2500
